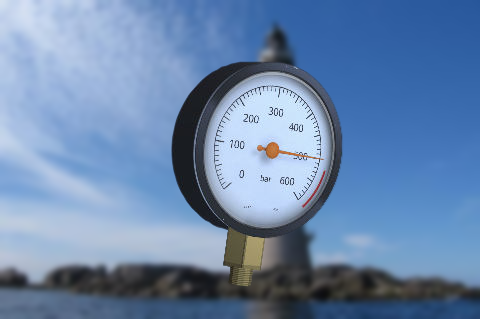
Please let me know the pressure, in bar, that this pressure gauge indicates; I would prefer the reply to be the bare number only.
500
